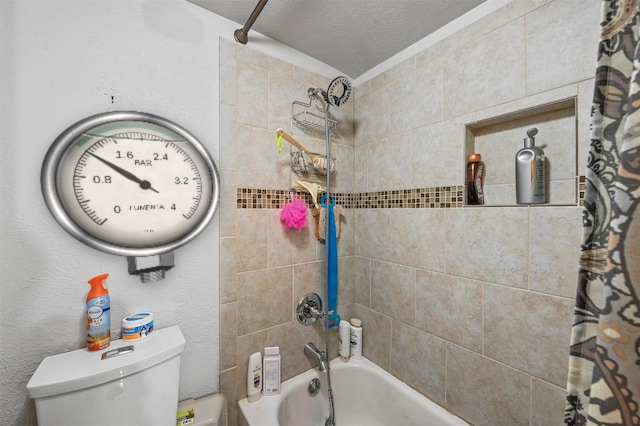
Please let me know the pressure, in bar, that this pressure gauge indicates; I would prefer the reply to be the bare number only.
1.2
